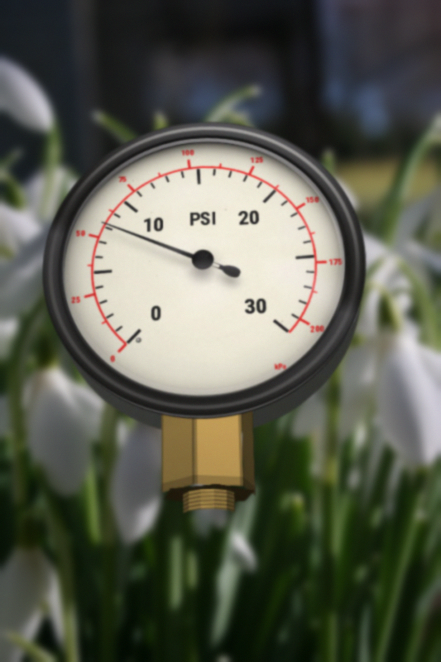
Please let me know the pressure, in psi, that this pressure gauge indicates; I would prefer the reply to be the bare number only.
8
